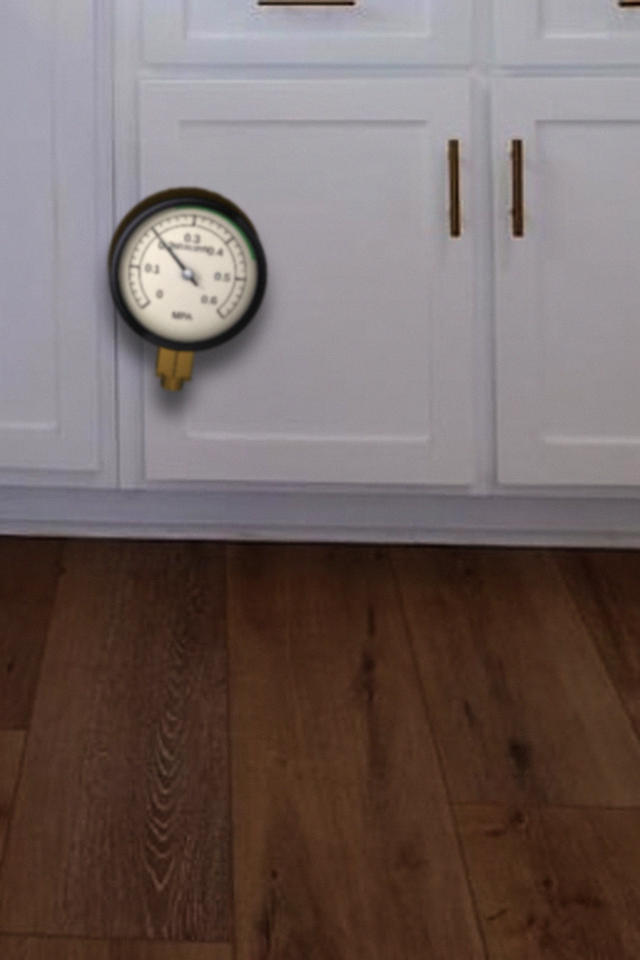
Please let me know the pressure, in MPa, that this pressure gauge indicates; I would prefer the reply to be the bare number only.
0.2
